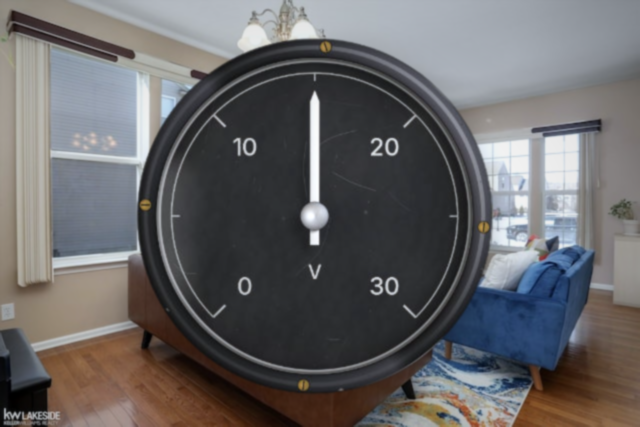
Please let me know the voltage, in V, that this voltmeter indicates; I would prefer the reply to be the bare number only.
15
